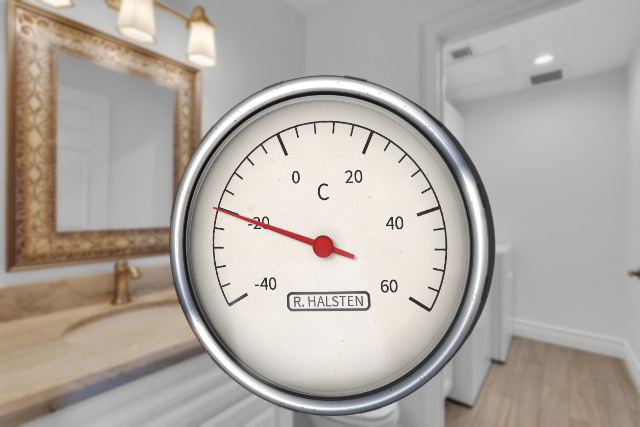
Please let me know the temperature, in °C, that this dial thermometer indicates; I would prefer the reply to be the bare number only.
-20
